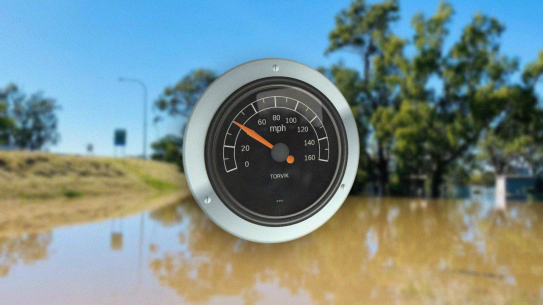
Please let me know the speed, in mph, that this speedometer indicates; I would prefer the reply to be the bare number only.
40
